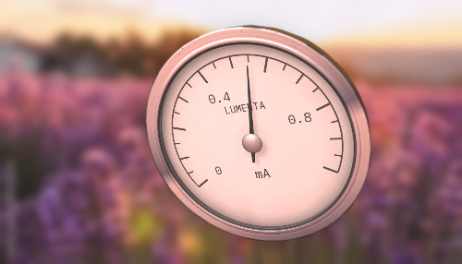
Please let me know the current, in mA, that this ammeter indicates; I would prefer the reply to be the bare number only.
0.55
